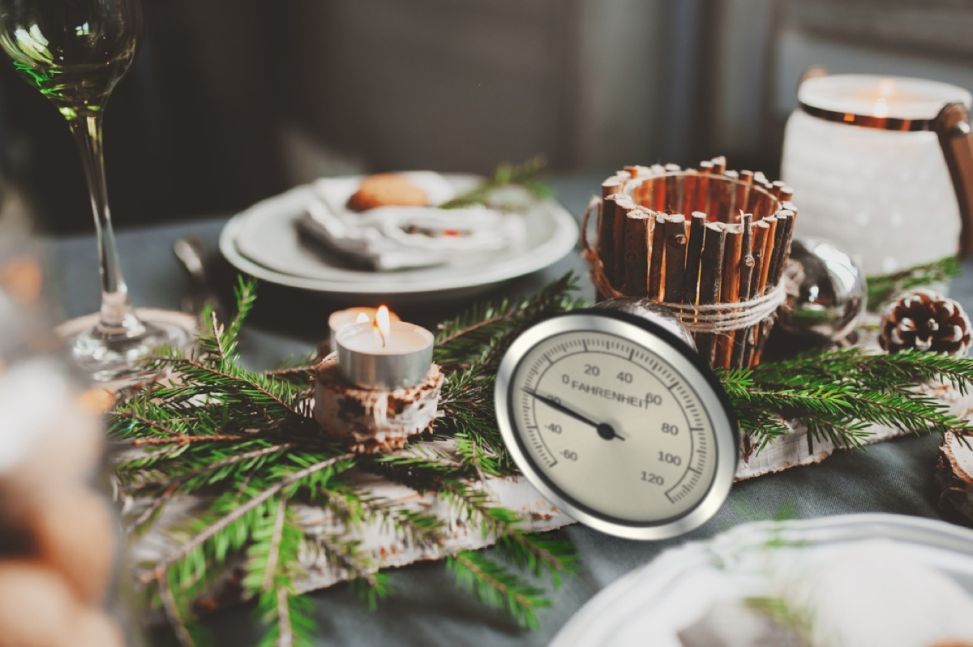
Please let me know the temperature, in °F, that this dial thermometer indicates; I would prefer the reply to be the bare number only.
-20
